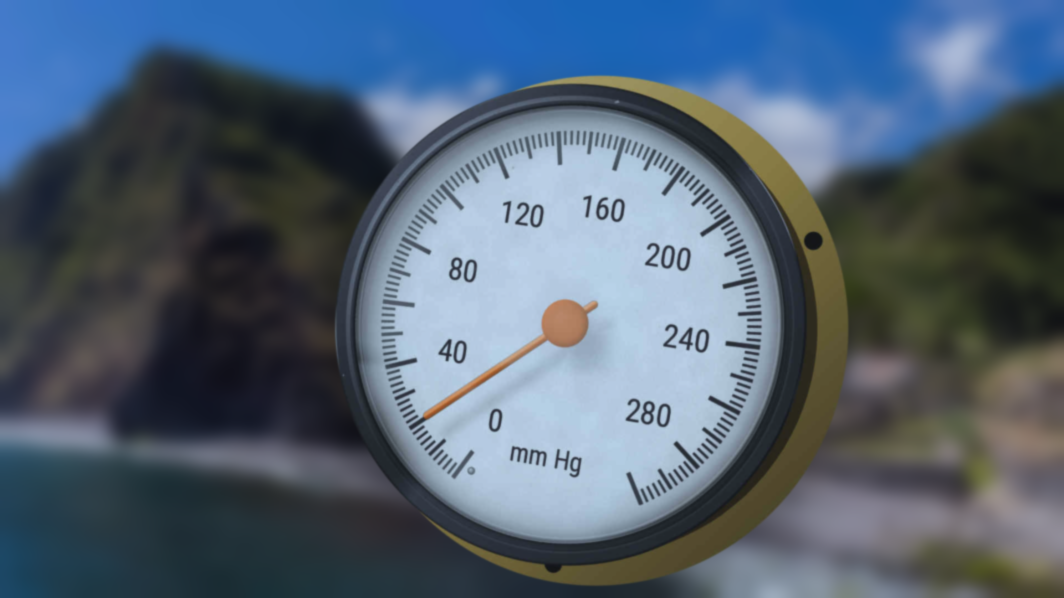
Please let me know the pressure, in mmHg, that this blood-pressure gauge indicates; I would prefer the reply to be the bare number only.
20
